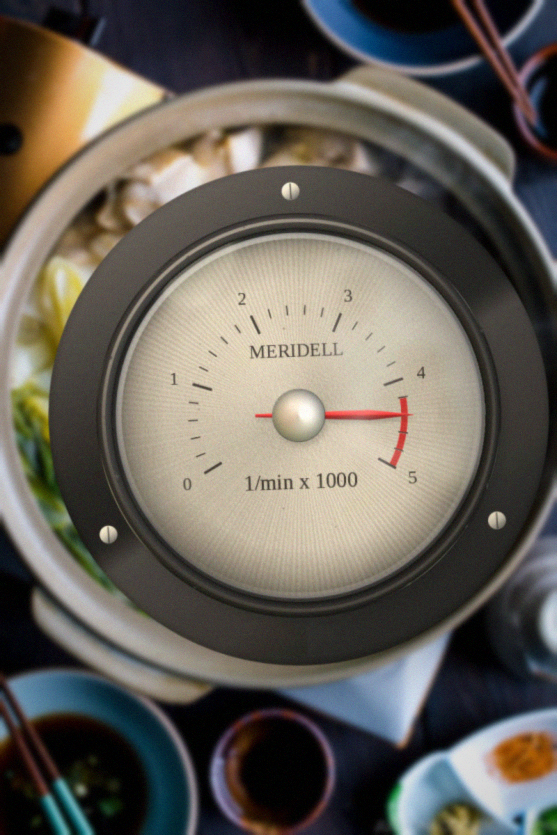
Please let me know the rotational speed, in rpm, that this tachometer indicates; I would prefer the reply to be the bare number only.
4400
